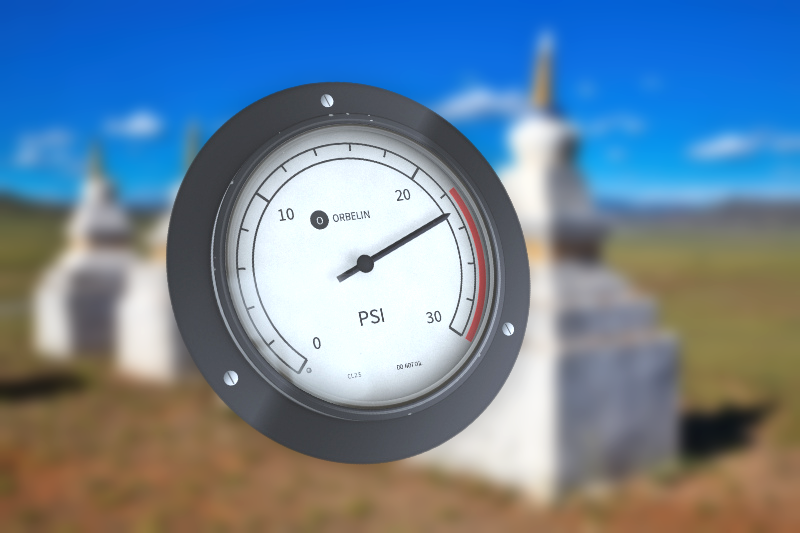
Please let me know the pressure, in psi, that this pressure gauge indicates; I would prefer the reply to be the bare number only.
23
